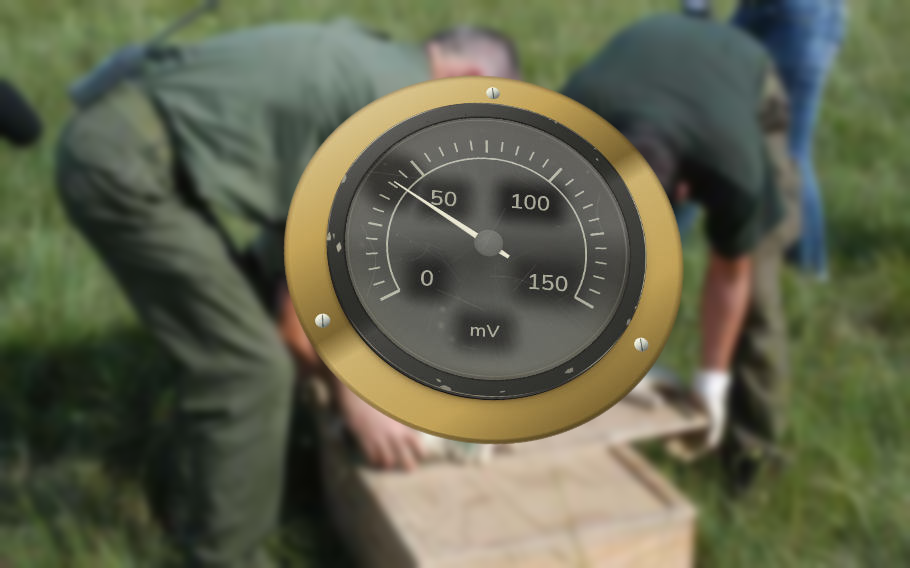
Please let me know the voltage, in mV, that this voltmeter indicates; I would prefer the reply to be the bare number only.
40
